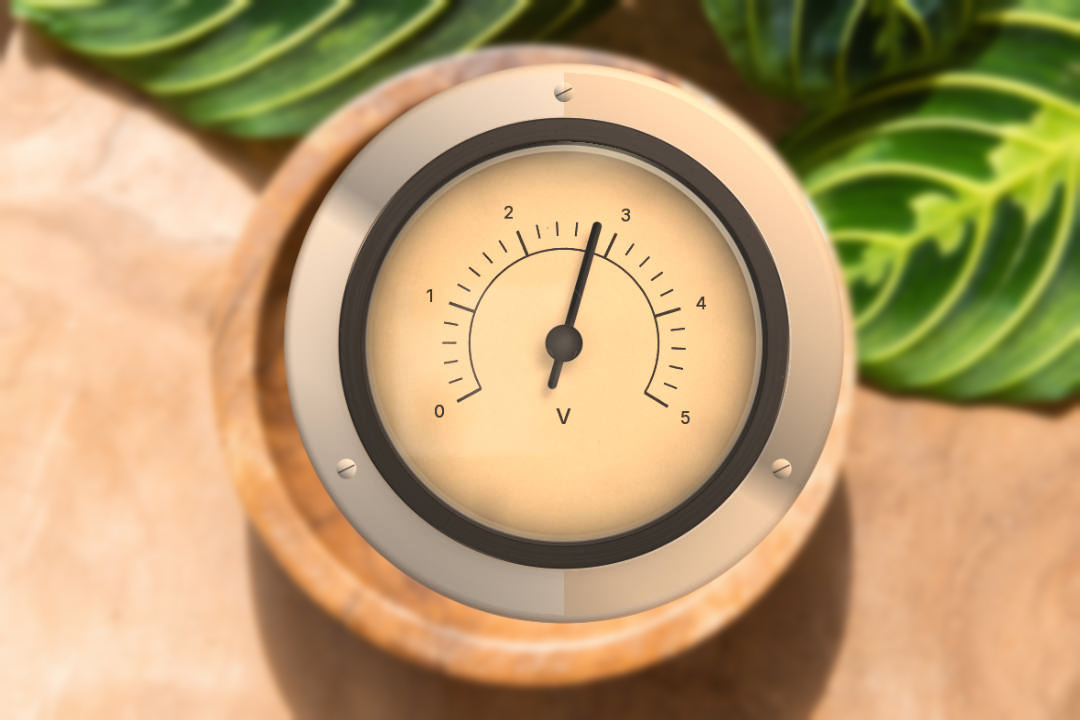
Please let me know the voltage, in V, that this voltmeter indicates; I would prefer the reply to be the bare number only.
2.8
